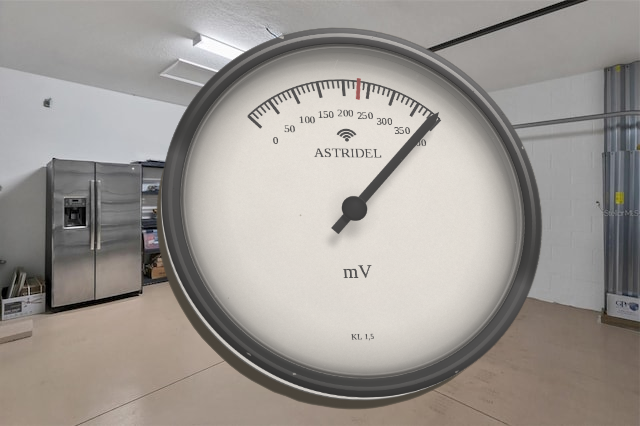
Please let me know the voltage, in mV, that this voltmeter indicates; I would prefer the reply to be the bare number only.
390
